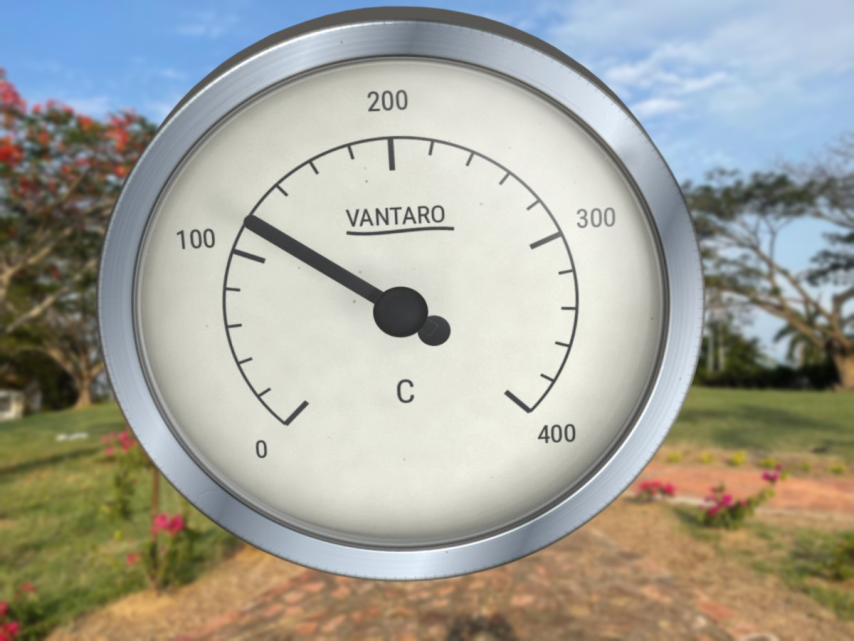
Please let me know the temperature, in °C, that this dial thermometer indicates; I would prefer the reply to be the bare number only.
120
